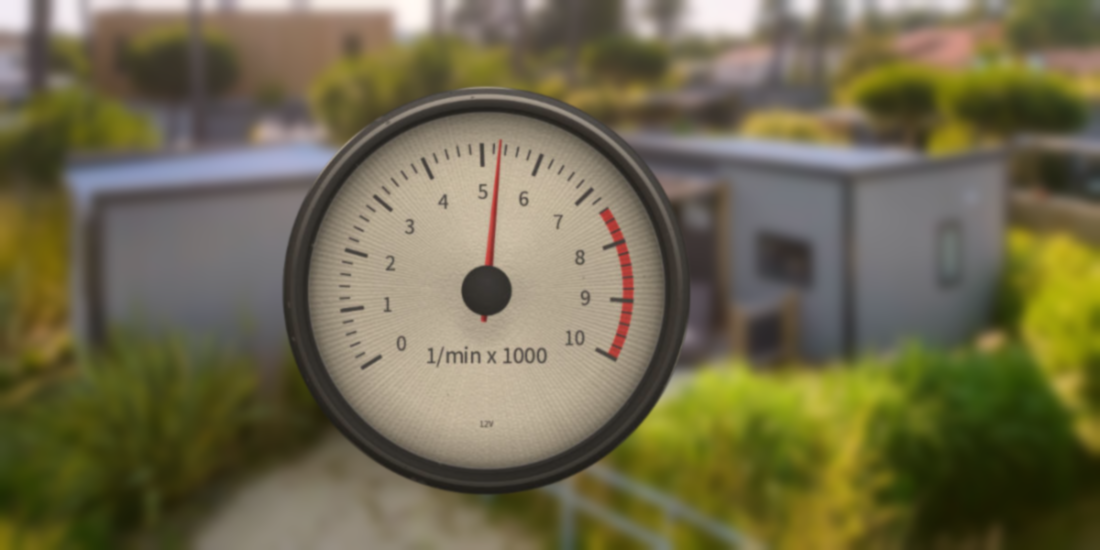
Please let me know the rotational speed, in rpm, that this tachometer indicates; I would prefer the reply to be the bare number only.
5300
